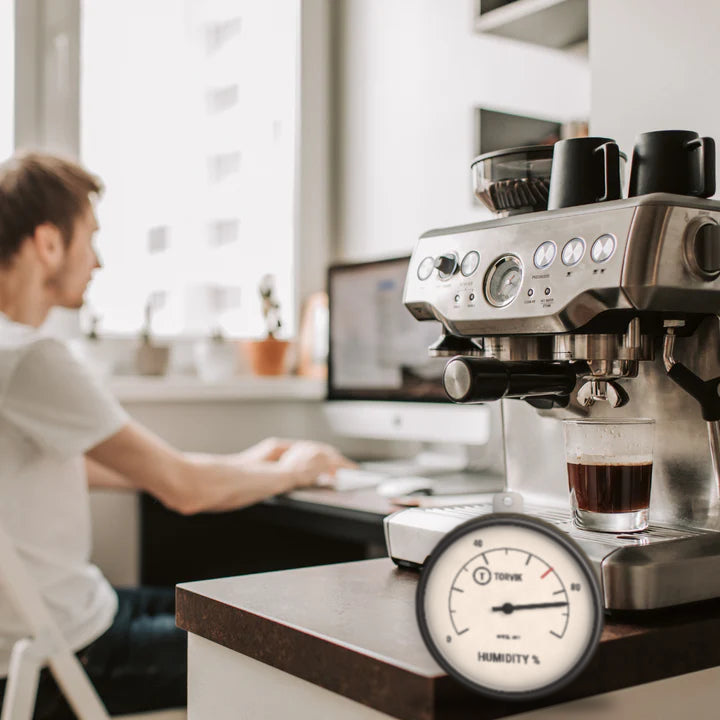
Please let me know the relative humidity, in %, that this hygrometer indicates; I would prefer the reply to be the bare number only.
85
